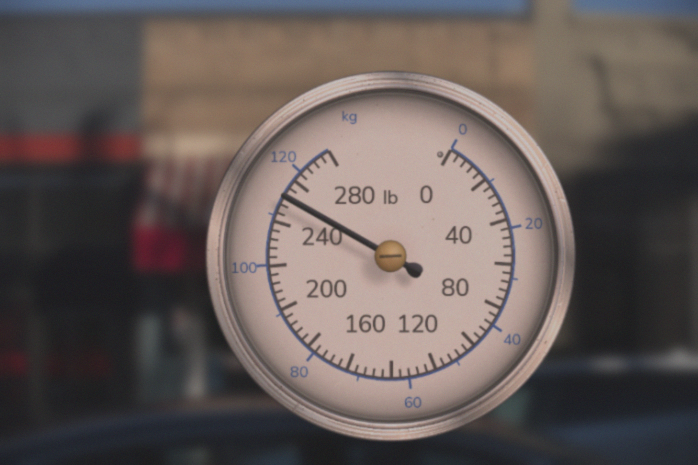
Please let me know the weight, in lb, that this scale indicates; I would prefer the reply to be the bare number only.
252
